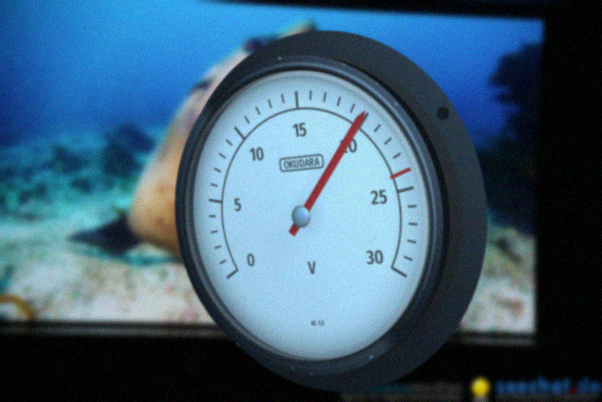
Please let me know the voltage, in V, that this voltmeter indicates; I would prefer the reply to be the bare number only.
20
